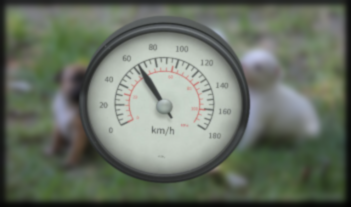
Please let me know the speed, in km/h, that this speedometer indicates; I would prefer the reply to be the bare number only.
65
